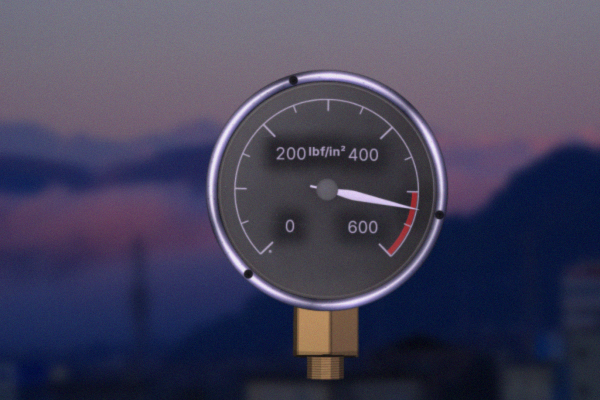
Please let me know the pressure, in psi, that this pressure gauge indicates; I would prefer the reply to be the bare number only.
525
